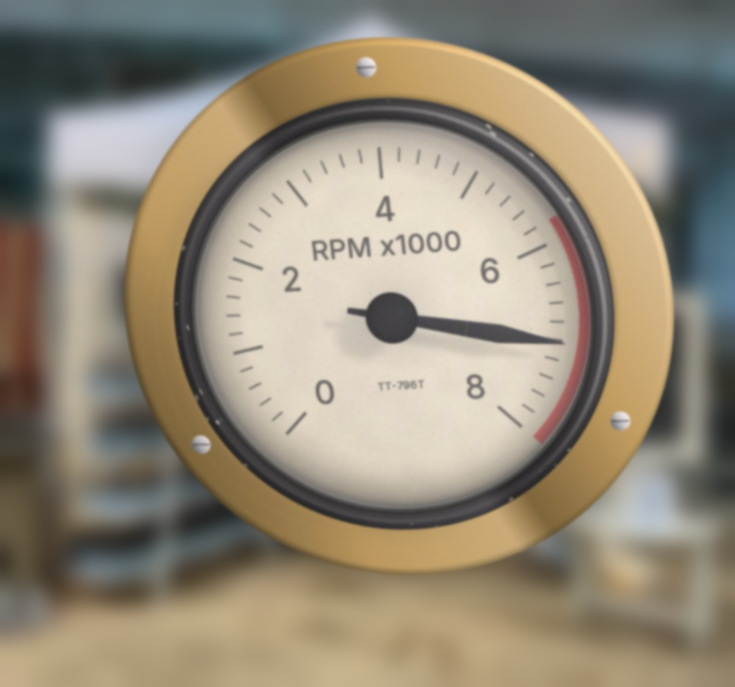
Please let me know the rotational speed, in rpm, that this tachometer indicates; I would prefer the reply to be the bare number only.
7000
